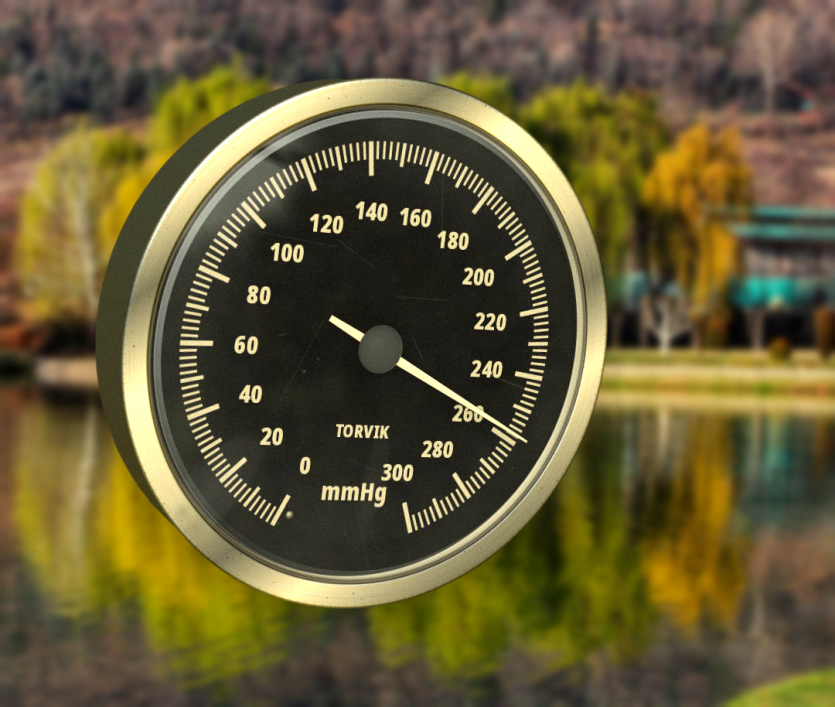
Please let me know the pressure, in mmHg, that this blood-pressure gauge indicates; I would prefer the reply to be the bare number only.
258
